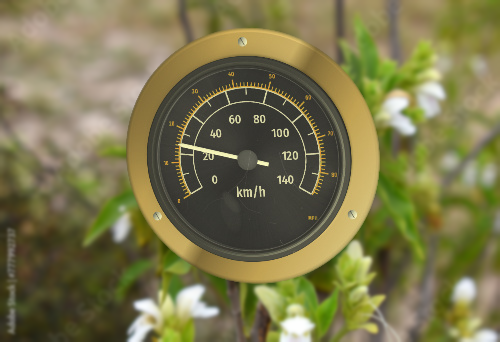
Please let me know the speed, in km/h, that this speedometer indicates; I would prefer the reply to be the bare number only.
25
